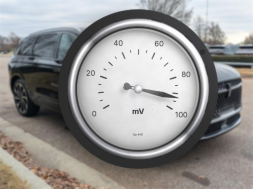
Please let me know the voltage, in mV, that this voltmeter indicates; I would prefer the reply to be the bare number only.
92.5
